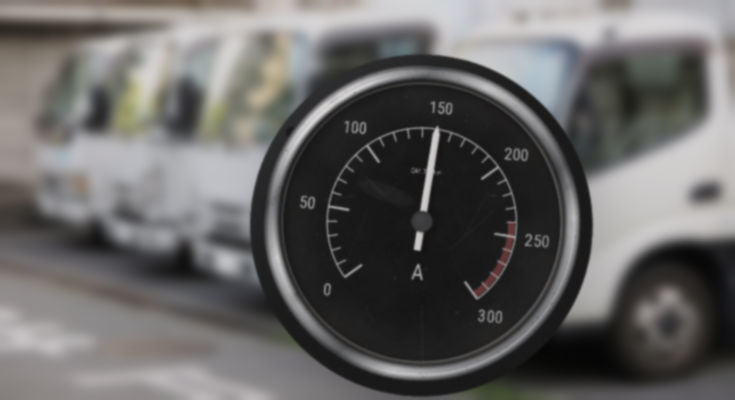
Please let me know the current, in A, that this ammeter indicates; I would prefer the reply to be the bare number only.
150
